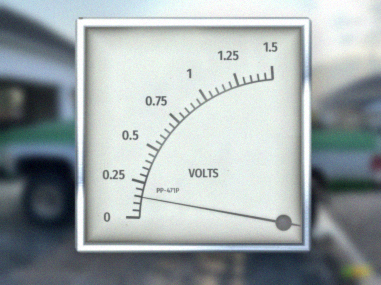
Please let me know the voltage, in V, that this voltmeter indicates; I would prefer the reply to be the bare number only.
0.15
